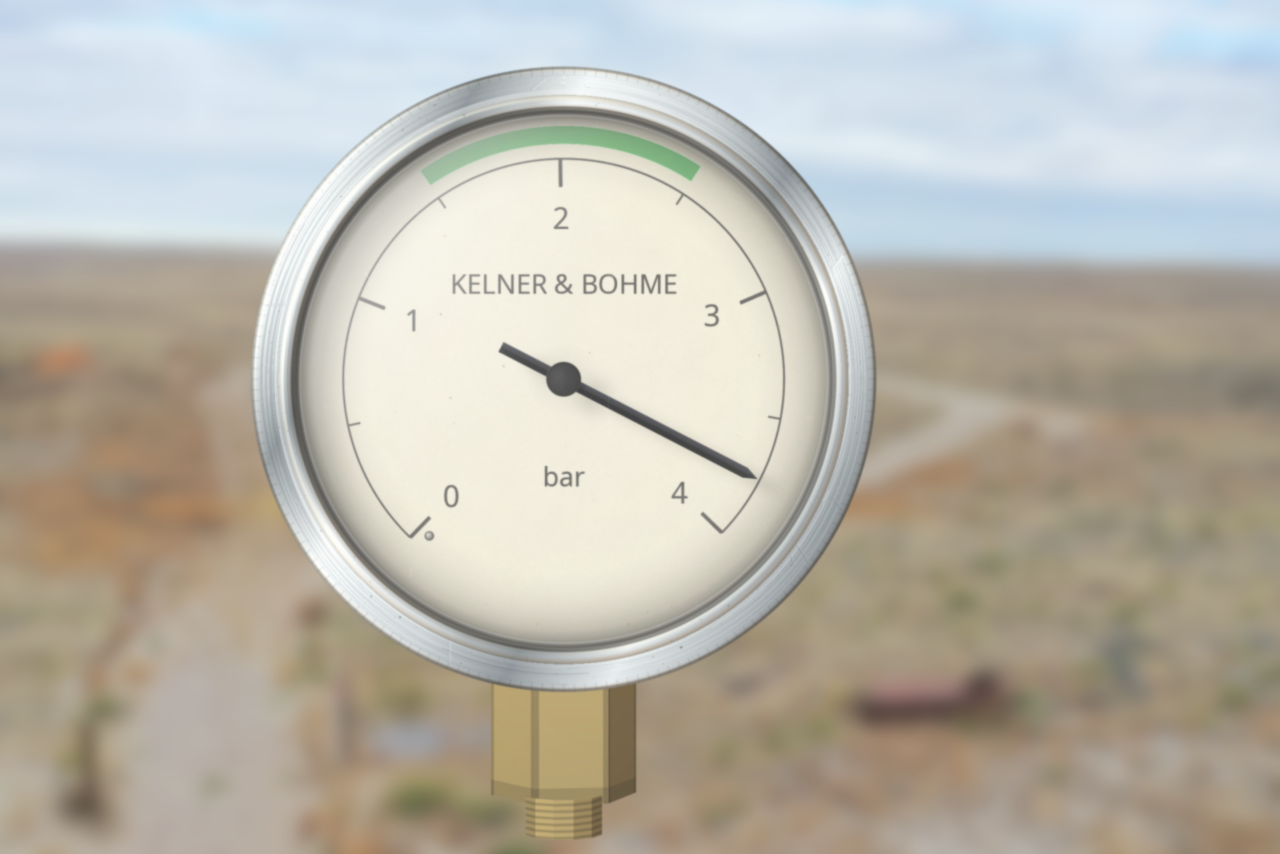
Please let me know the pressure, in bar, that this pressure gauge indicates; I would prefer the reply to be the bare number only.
3.75
